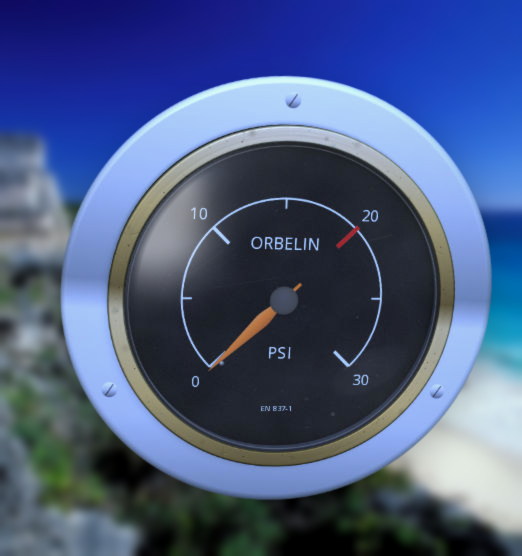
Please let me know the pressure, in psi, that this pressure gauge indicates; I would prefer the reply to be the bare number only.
0
